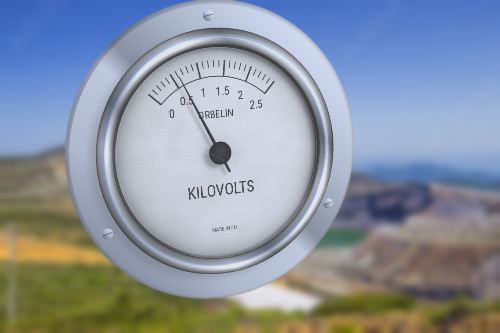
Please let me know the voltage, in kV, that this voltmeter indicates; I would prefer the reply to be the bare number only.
0.6
